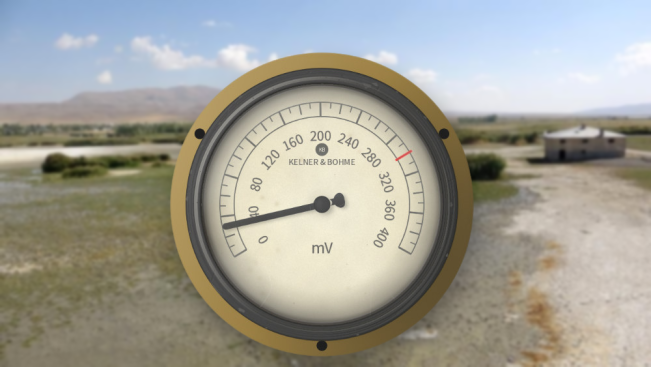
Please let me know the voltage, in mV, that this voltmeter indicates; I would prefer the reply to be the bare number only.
30
